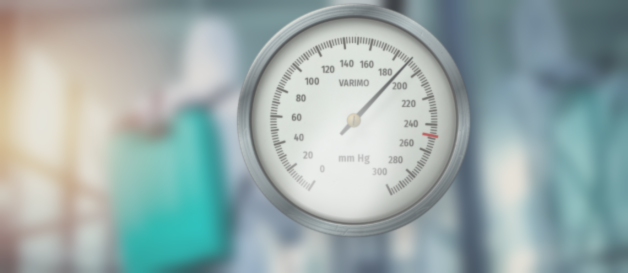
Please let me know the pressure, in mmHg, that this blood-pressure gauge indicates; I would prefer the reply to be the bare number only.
190
